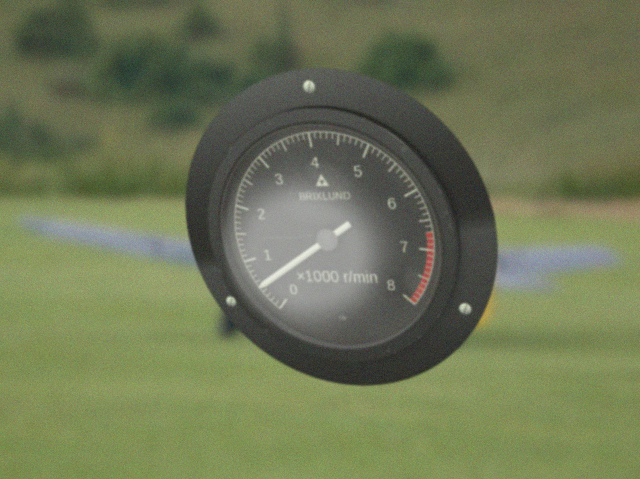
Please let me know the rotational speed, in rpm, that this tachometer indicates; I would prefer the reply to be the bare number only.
500
